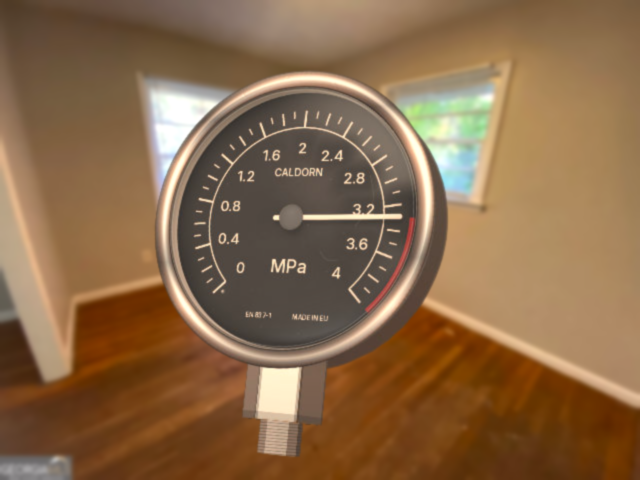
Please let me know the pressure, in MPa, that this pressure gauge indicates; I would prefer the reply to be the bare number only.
3.3
